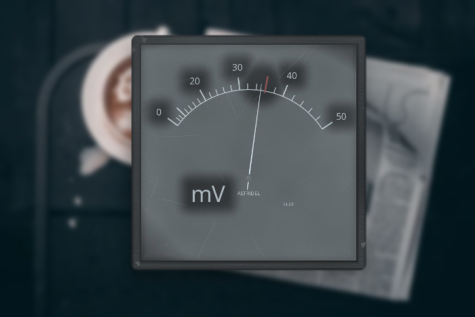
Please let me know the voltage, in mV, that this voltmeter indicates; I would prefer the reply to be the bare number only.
35
